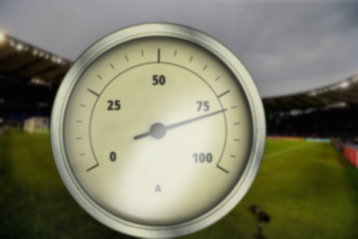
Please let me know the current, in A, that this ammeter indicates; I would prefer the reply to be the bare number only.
80
